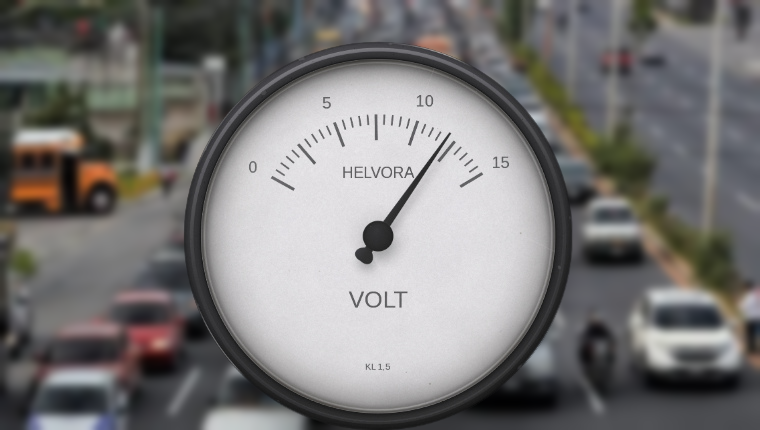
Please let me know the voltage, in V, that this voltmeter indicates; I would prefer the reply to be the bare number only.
12
